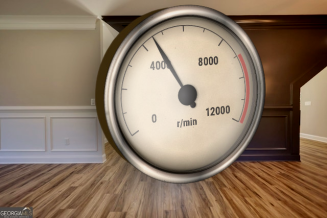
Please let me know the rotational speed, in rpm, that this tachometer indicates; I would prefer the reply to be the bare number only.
4500
